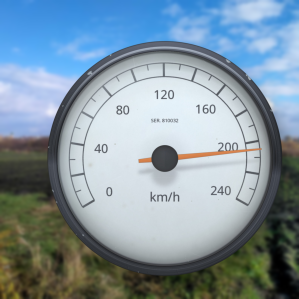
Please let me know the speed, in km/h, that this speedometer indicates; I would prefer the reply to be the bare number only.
205
